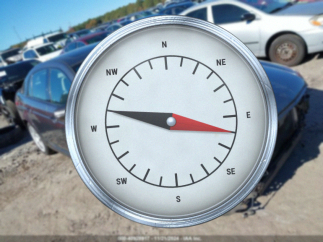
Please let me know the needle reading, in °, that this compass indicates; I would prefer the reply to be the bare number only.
105
